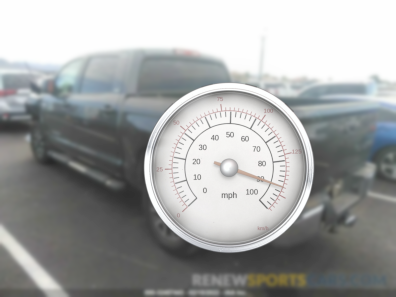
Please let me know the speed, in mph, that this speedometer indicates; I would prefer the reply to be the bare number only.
90
